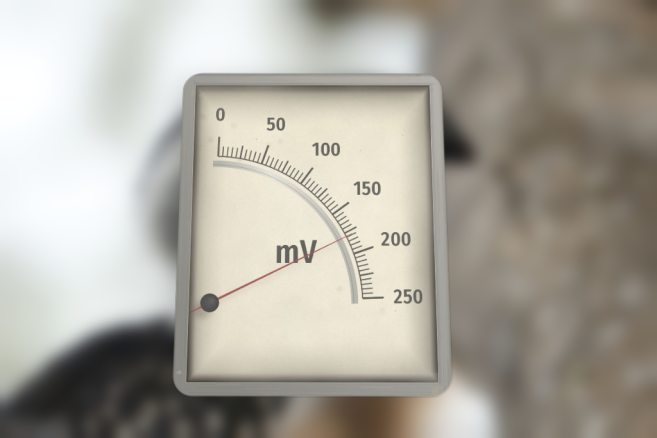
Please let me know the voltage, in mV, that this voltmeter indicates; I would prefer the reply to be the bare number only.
180
